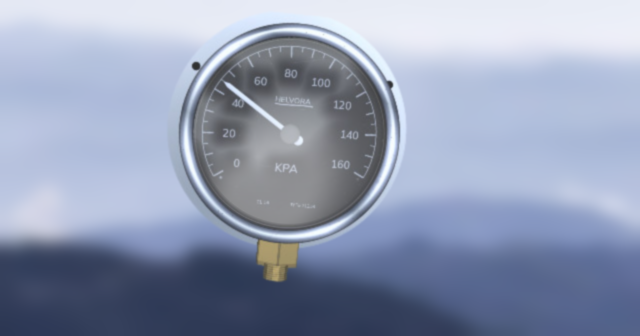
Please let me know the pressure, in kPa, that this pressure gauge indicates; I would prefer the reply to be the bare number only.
45
